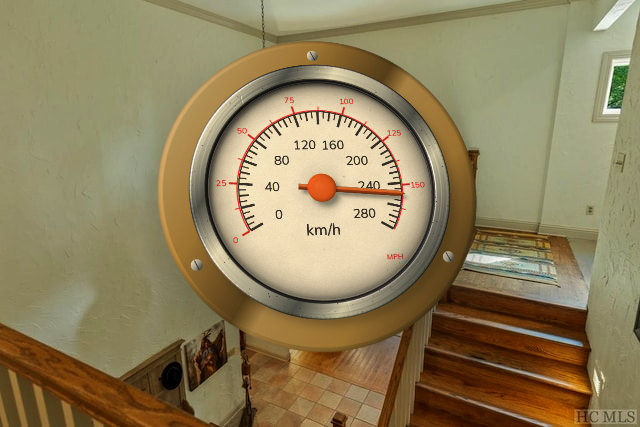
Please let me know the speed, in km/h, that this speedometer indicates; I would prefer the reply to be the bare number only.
250
